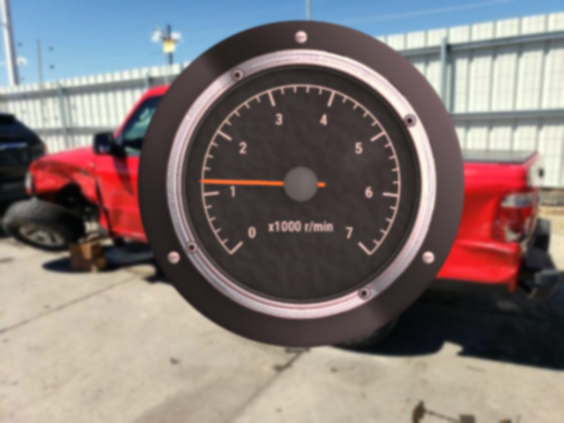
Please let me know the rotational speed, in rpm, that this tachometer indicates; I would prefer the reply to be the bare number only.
1200
